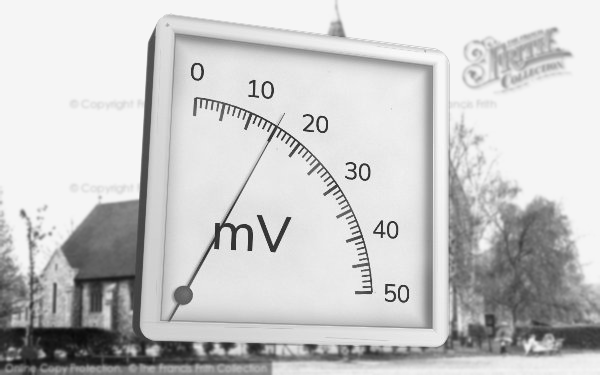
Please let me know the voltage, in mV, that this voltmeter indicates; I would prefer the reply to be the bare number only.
15
